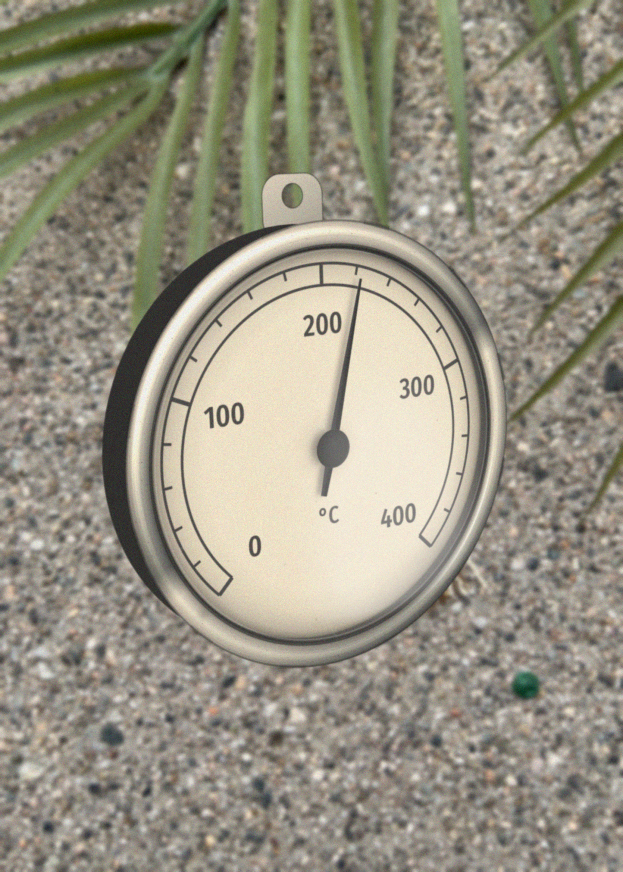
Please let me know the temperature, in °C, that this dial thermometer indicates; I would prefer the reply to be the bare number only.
220
